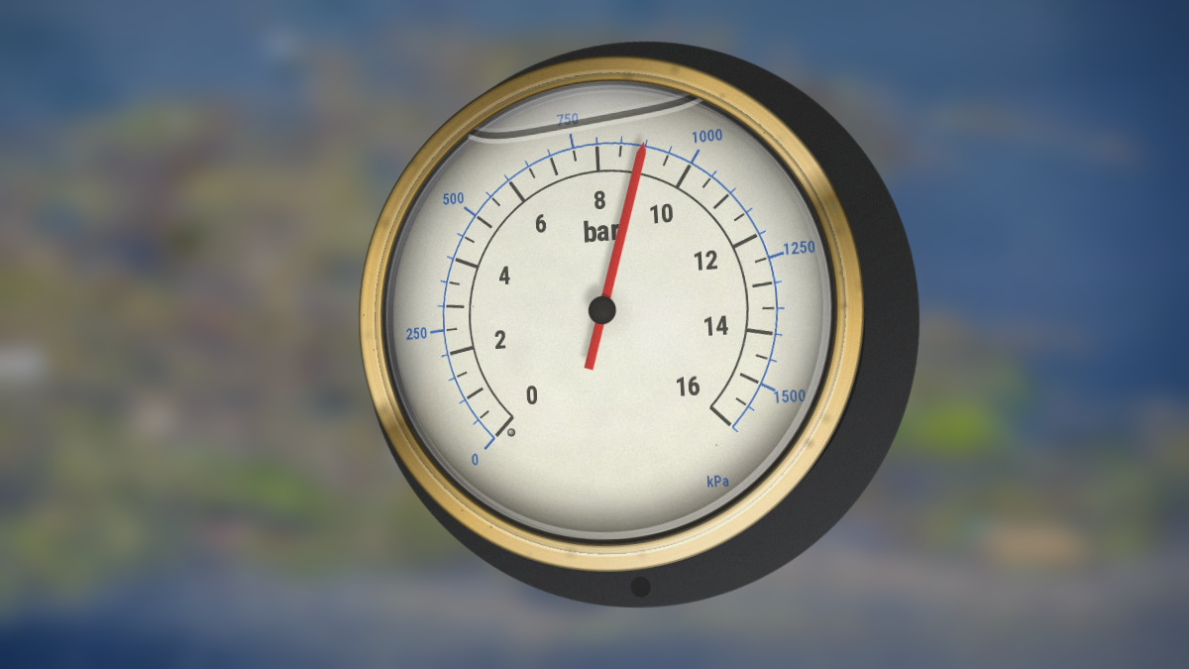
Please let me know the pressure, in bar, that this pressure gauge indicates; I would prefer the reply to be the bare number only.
9
